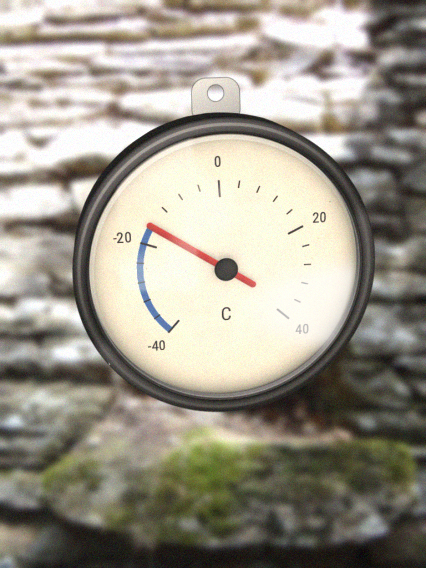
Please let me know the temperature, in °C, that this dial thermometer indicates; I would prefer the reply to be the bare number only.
-16
